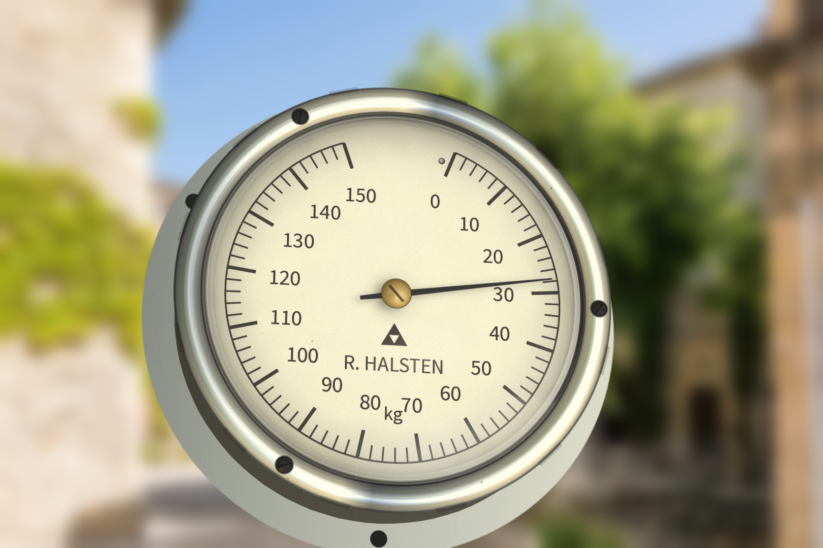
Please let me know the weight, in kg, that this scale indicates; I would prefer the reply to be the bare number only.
28
